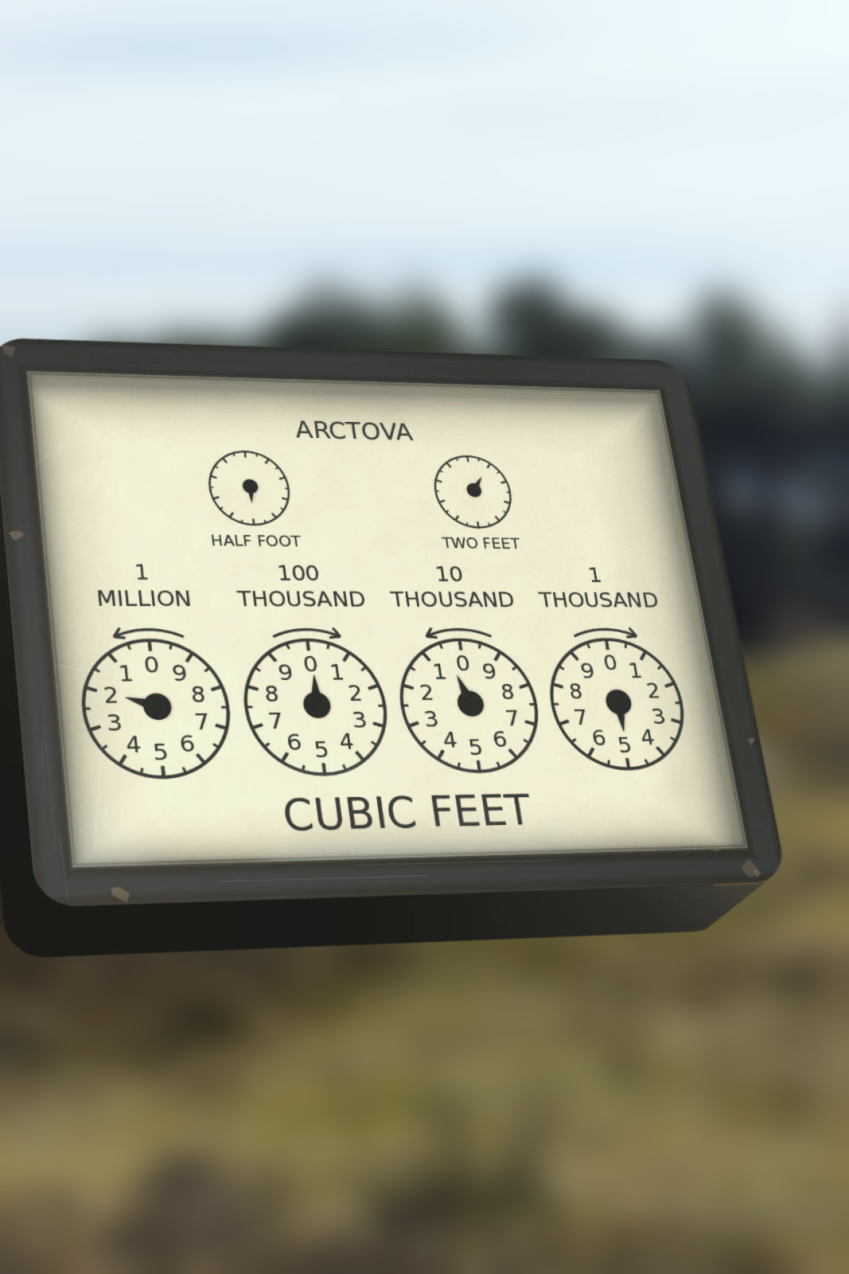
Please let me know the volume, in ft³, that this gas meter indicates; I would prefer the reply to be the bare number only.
200500
